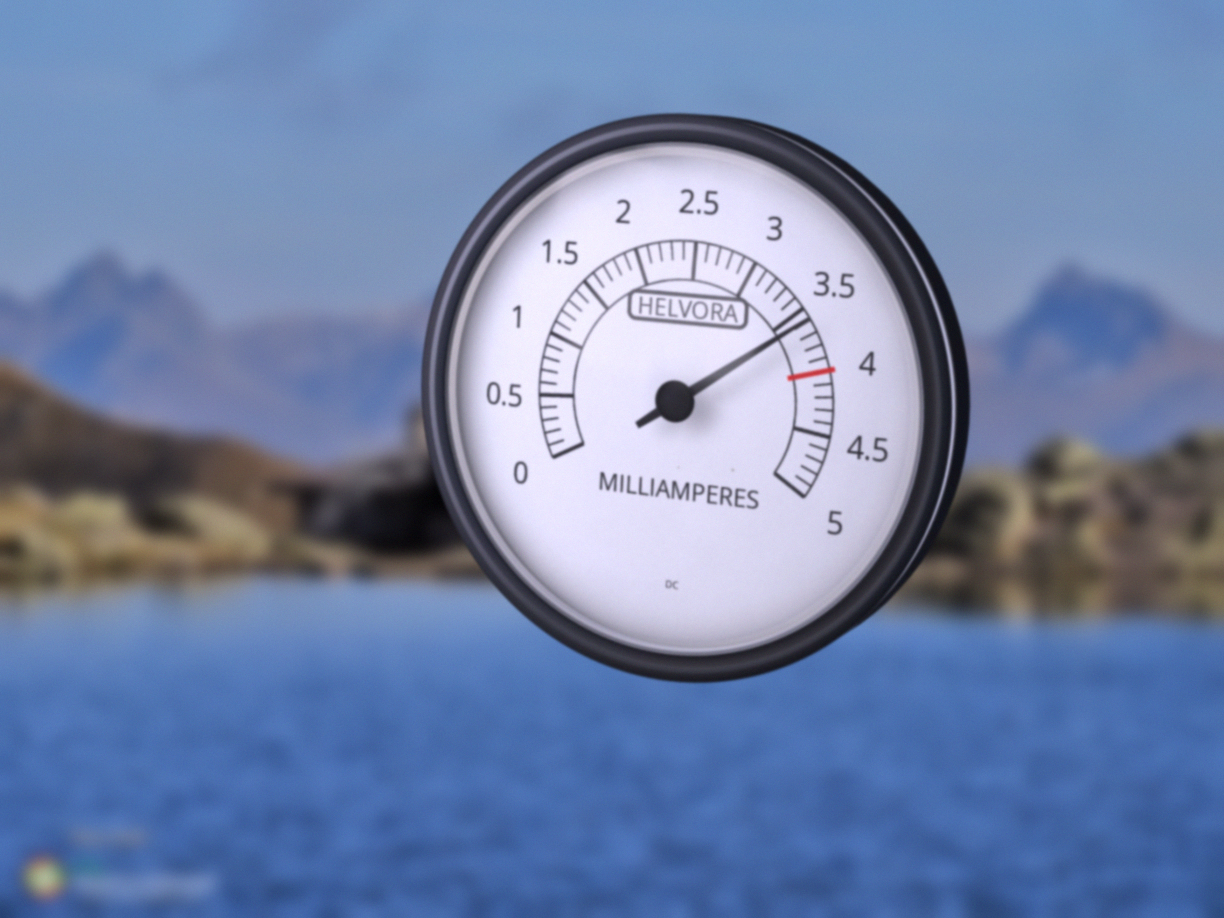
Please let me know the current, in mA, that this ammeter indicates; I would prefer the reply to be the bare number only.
3.6
